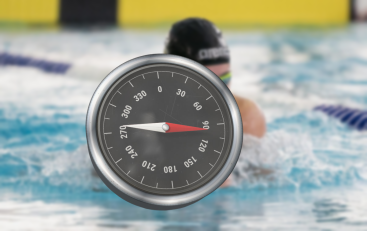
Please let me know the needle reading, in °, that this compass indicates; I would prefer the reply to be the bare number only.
97.5
